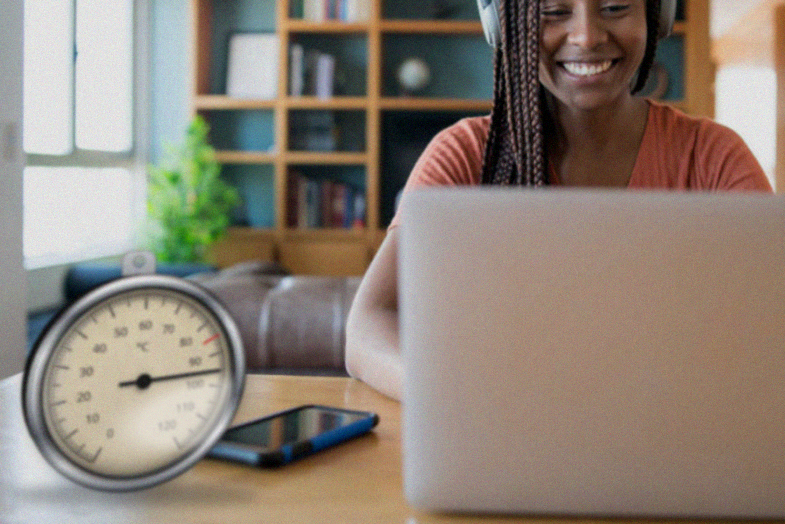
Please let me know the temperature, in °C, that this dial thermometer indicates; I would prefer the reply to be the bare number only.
95
